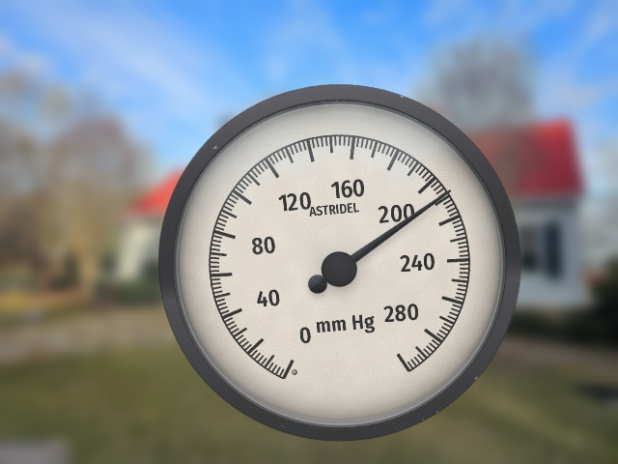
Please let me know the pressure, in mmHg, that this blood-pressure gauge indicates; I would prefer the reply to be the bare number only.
208
